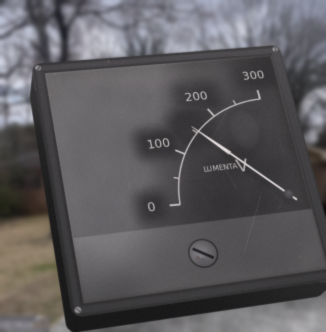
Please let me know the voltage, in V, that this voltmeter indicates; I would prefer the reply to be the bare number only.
150
